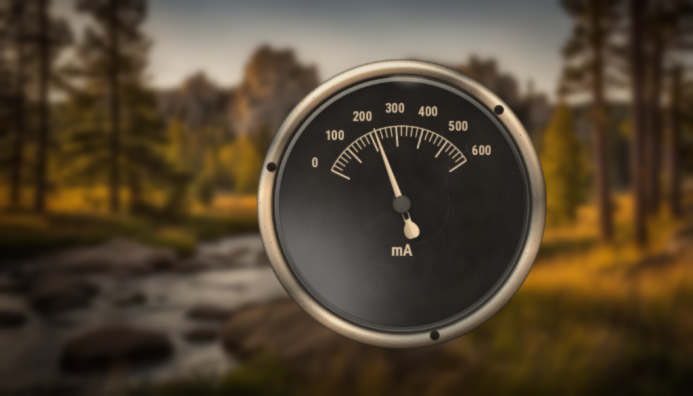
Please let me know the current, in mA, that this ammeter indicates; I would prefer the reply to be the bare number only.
220
